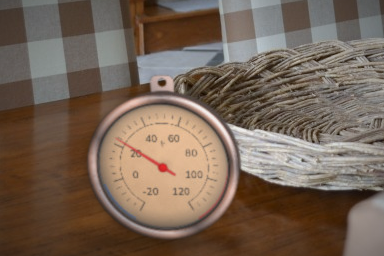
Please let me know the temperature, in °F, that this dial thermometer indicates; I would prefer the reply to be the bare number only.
24
